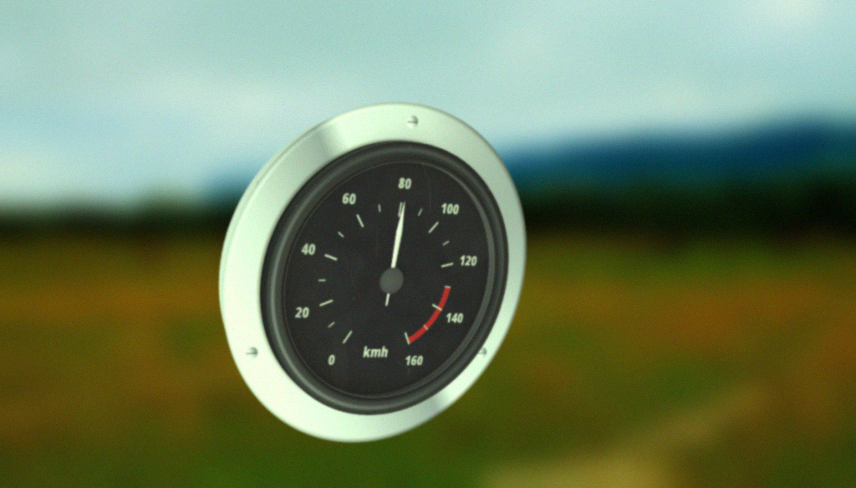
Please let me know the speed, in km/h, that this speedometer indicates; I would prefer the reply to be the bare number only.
80
